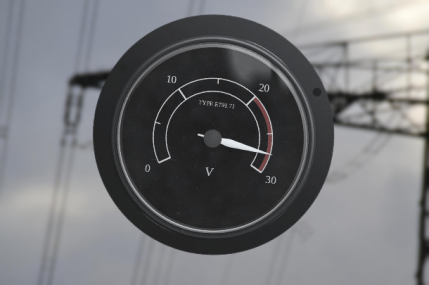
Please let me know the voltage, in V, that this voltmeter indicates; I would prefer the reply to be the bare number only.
27.5
